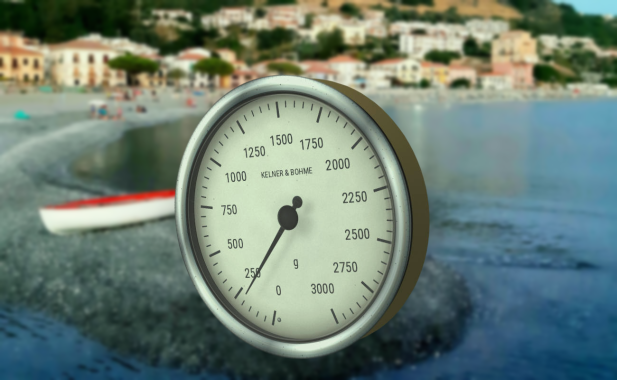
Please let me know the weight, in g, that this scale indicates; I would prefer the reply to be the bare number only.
200
